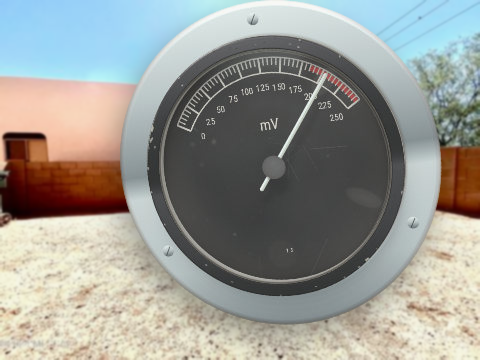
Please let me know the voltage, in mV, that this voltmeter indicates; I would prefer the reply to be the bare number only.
205
